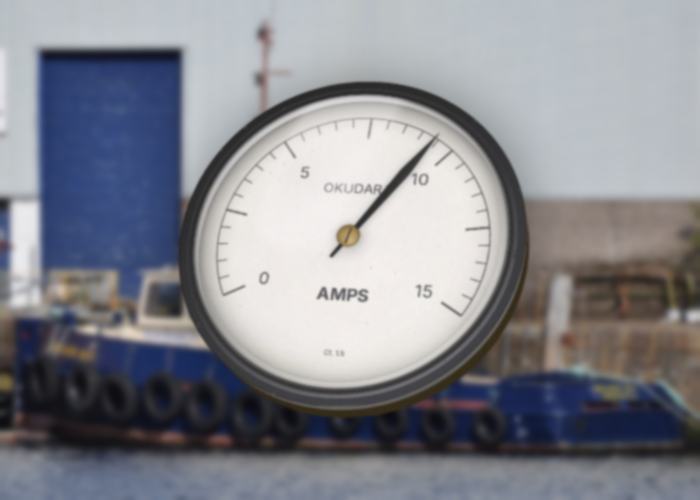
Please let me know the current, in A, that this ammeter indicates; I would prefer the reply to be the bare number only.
9.5
